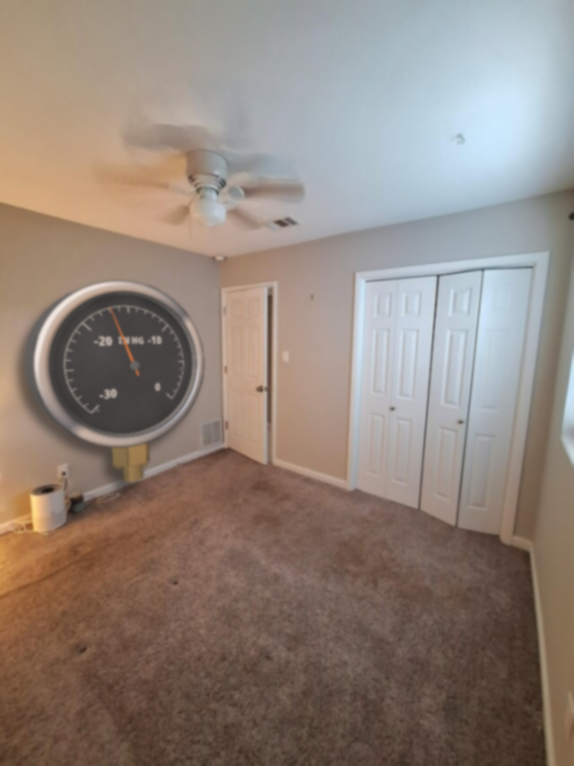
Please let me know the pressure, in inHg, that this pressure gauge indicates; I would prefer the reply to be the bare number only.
-17
